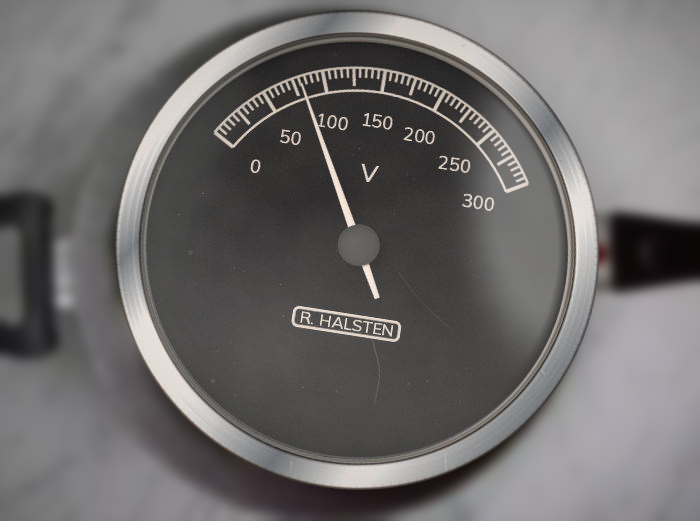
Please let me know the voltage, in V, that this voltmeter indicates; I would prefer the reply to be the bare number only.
80
